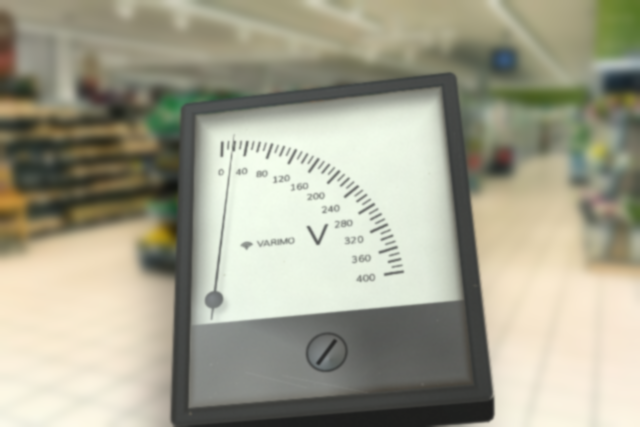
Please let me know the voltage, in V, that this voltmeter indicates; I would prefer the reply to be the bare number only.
20
